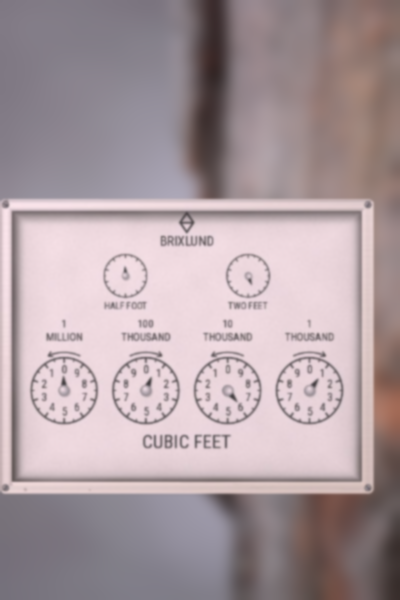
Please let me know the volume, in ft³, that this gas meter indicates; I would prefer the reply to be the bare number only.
6100
